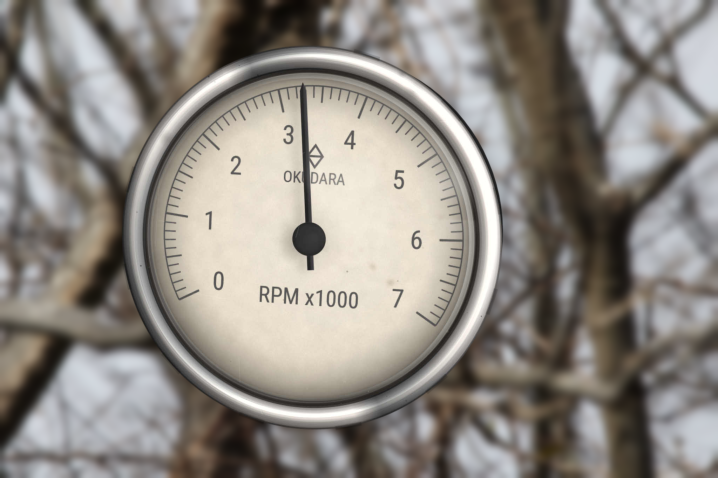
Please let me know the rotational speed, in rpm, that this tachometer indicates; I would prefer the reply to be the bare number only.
3300
